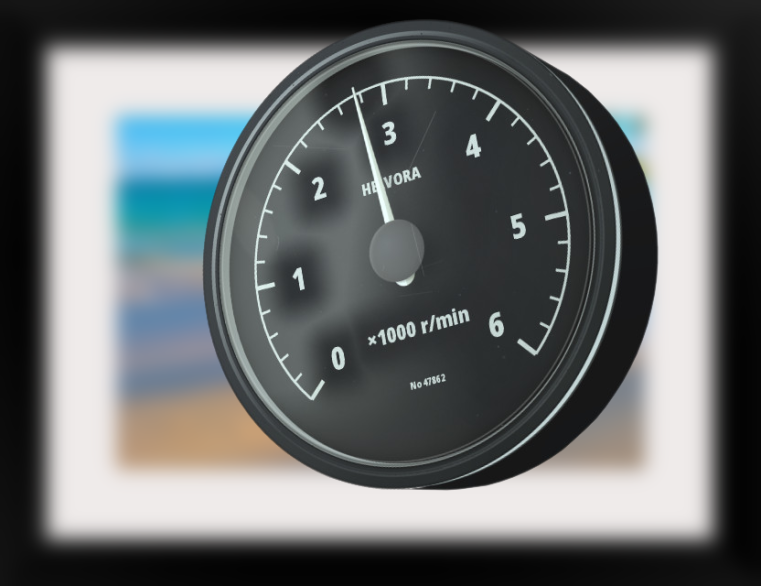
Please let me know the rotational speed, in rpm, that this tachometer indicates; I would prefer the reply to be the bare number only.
2800
